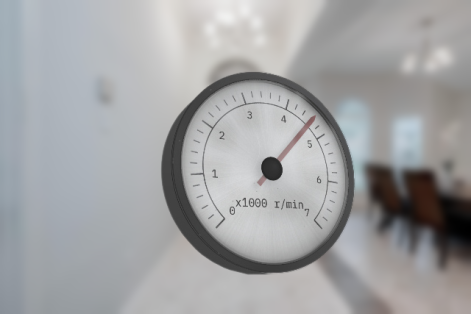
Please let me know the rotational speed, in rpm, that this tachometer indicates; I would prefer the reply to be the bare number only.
4600
